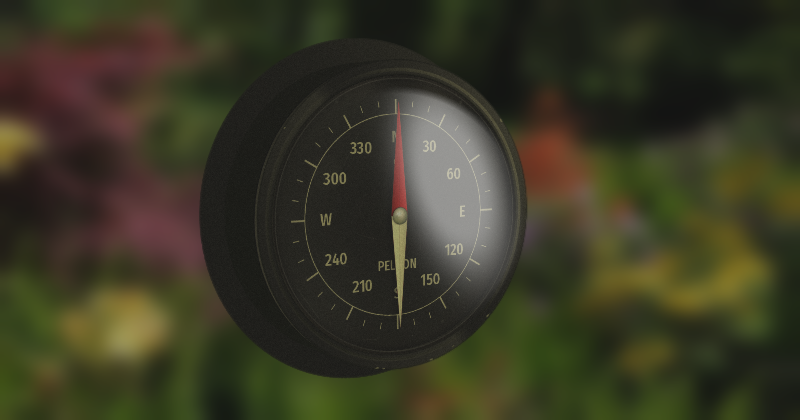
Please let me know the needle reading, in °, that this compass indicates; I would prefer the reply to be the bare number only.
0
